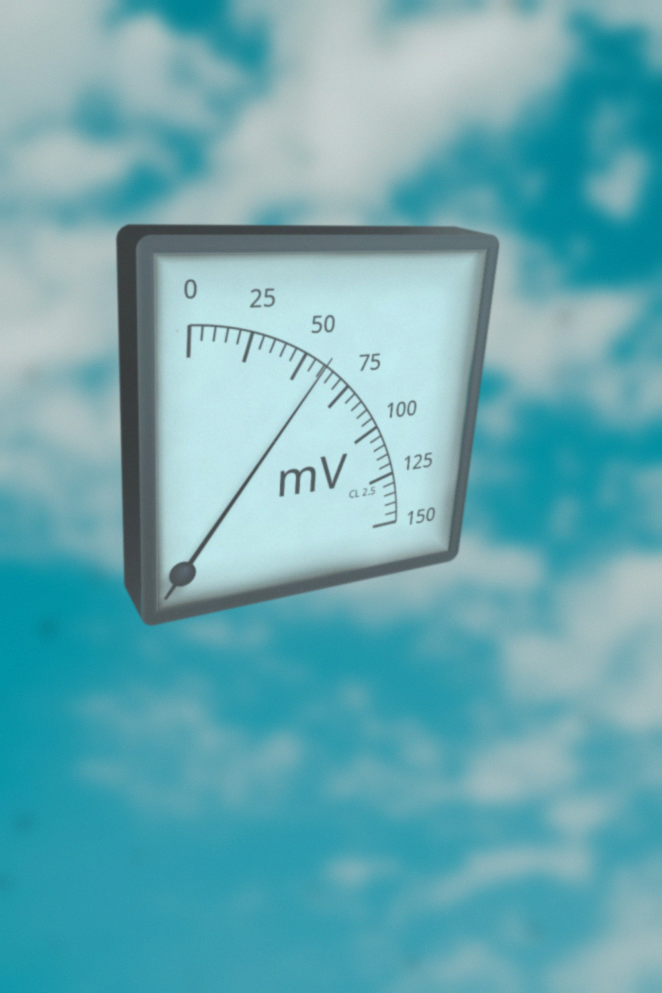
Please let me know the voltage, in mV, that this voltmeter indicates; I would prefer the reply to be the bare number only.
60
